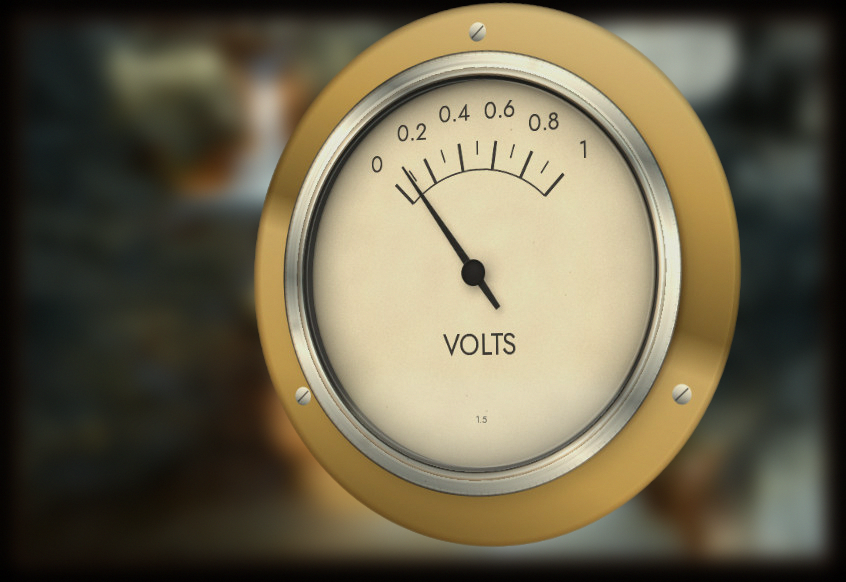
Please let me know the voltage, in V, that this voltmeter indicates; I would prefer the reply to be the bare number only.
0.1
